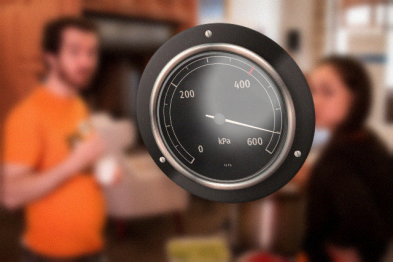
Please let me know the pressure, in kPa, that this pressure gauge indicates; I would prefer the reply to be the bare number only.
550
